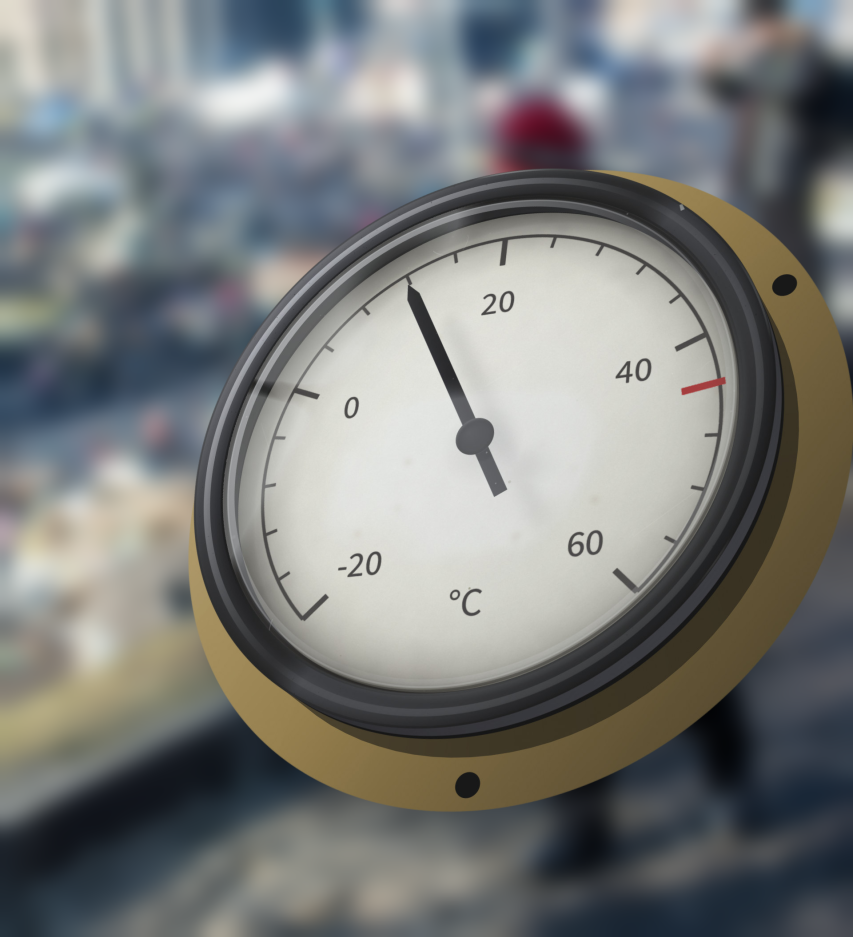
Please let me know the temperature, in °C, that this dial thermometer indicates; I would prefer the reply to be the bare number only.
12
